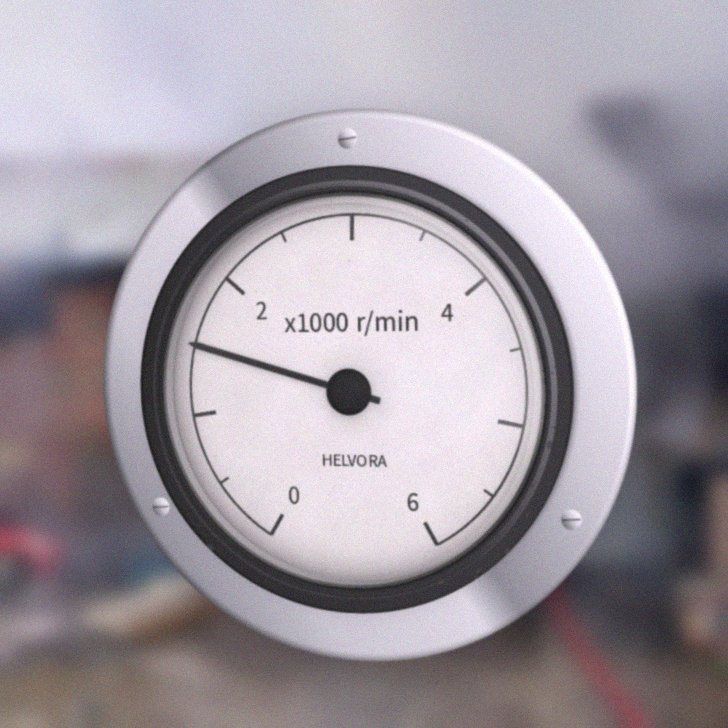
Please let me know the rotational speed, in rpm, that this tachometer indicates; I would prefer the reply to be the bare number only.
1500
